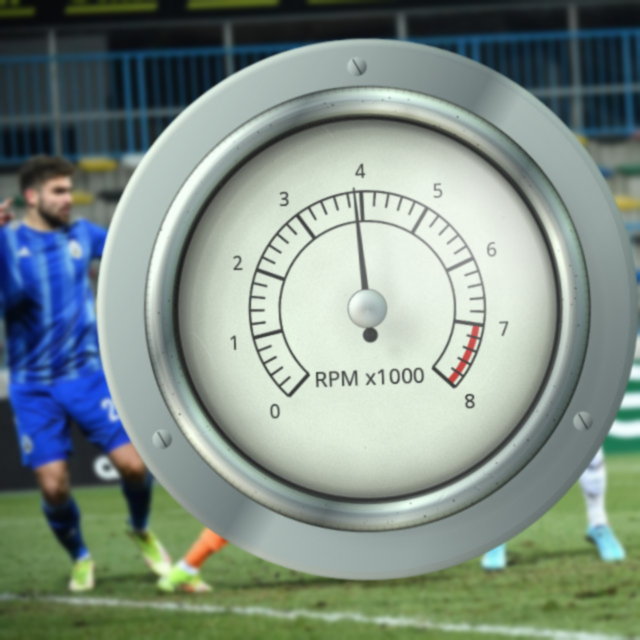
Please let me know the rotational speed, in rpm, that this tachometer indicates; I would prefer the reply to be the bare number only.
3900
